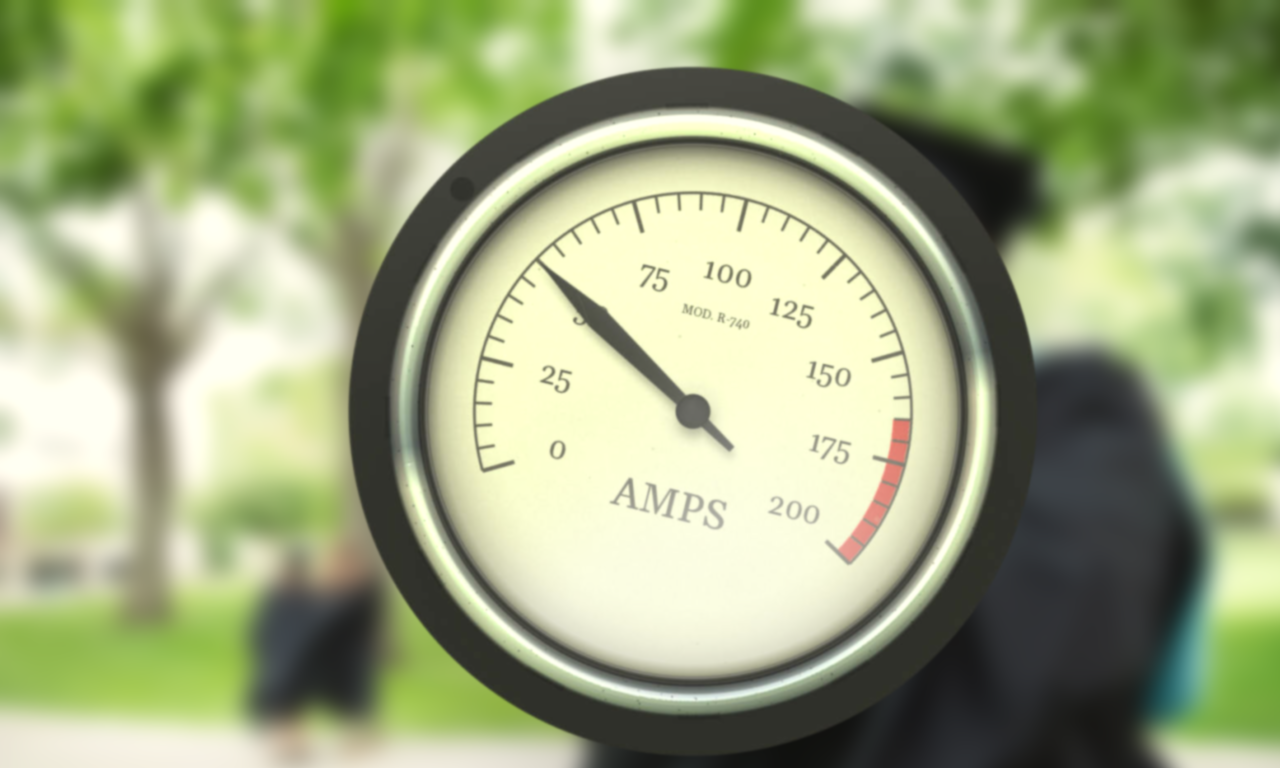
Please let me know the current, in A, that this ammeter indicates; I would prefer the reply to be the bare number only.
50
